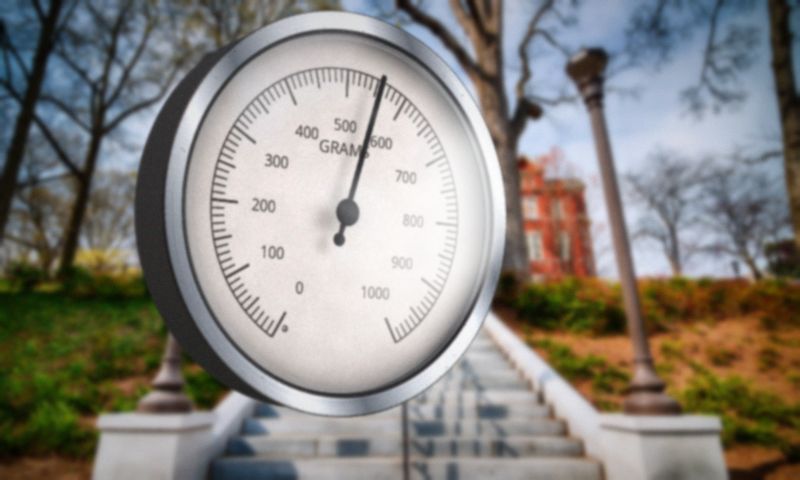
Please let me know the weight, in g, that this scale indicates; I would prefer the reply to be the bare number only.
550
